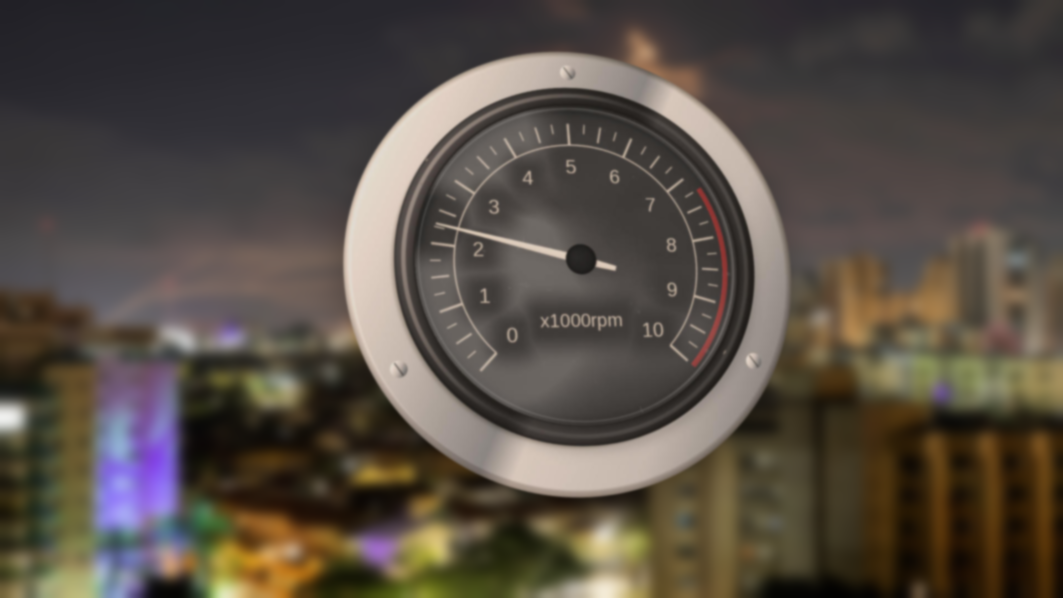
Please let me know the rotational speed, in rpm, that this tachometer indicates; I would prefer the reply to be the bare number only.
2250
